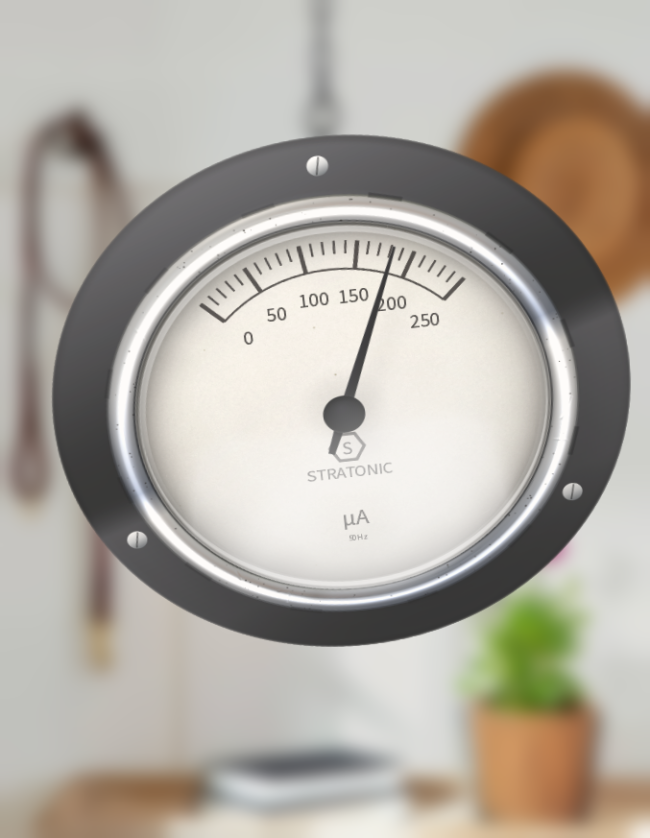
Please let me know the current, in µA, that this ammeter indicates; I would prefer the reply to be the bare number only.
180
